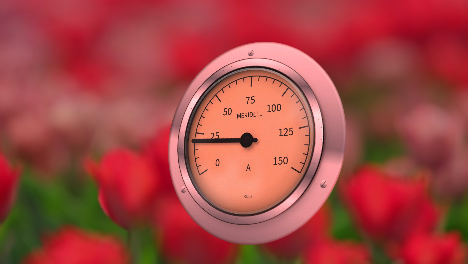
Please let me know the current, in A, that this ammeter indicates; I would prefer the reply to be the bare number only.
20
